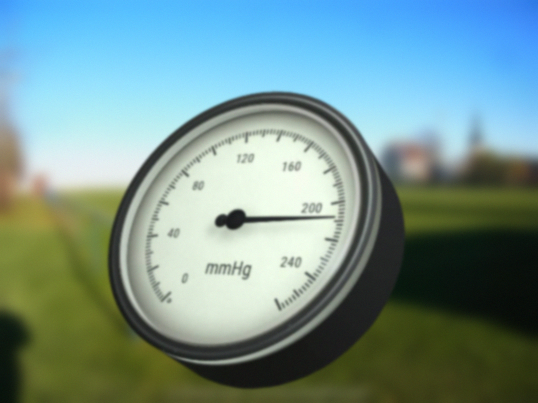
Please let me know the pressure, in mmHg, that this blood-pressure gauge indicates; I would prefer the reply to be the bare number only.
210
